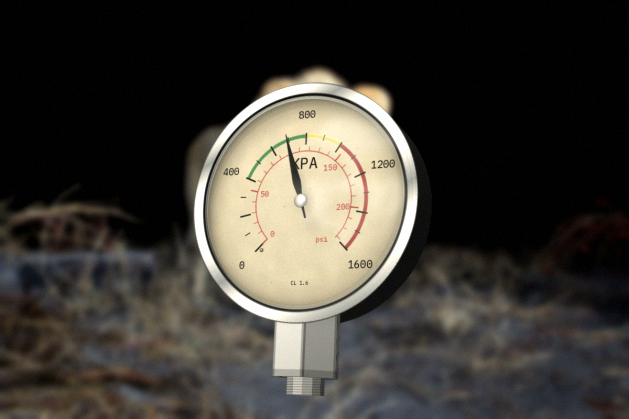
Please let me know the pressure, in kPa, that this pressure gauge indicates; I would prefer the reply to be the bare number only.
700
